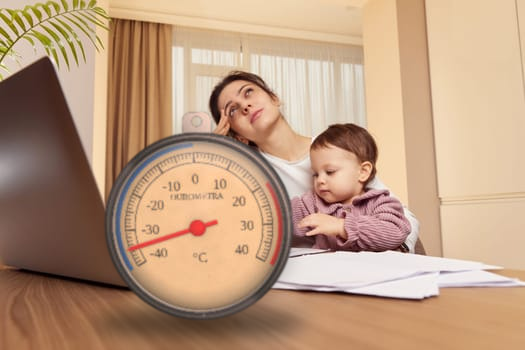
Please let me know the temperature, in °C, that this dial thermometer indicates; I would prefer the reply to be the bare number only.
-35
